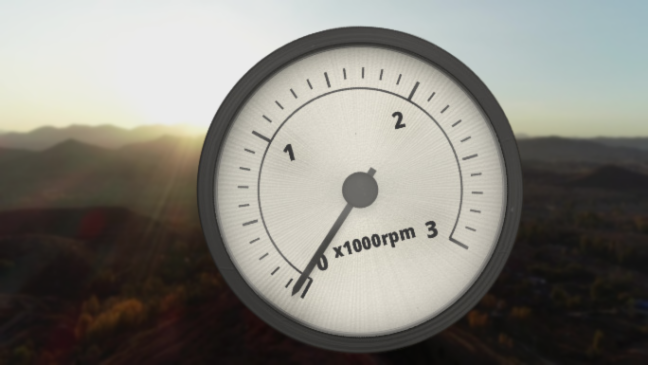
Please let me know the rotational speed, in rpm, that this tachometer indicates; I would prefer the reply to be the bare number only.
50
